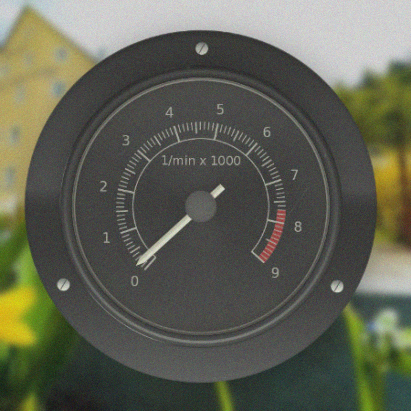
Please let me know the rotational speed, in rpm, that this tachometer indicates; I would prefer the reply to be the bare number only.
200
